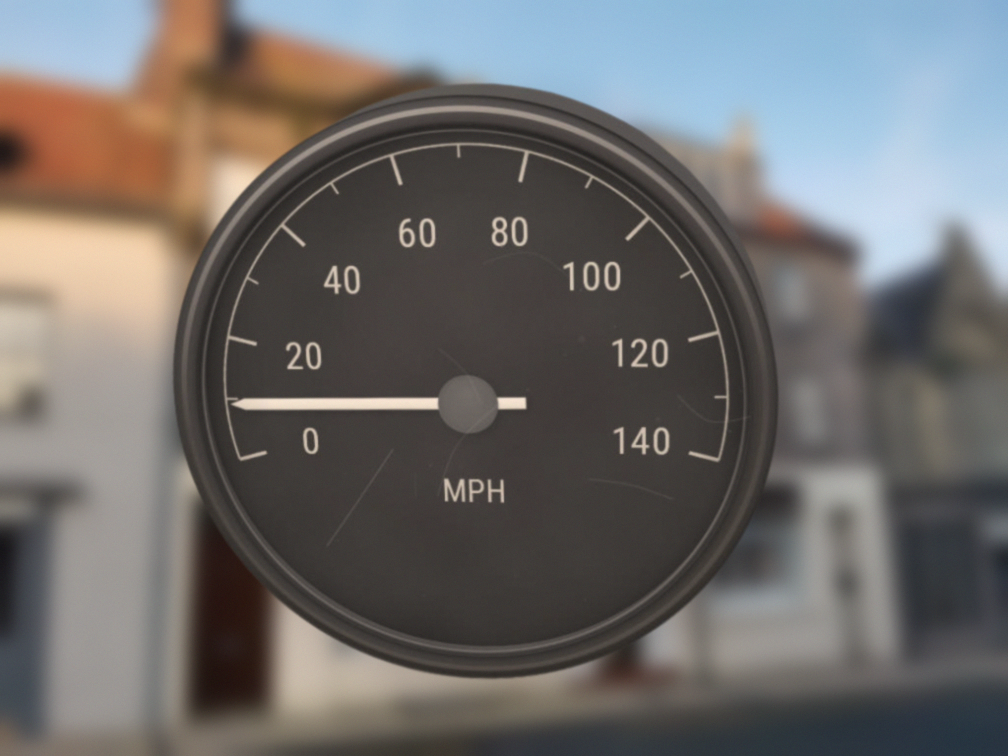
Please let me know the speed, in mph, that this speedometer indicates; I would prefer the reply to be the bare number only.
10
